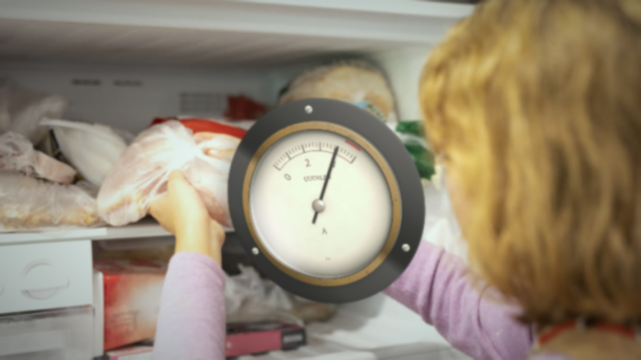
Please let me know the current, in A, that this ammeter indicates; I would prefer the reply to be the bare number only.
4
